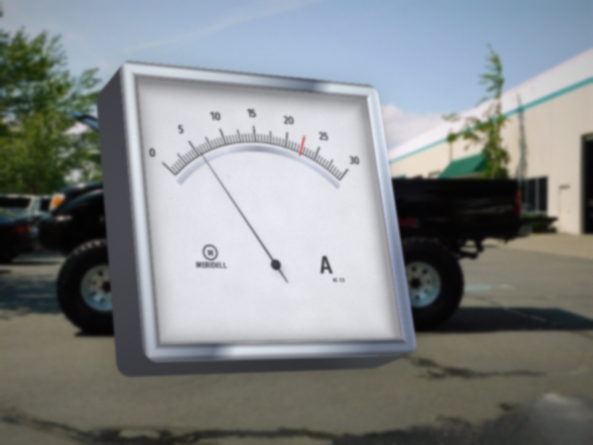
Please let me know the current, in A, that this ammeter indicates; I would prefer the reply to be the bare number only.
5
